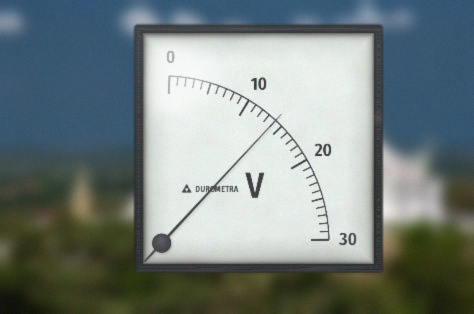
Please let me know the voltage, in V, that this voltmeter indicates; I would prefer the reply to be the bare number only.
14
